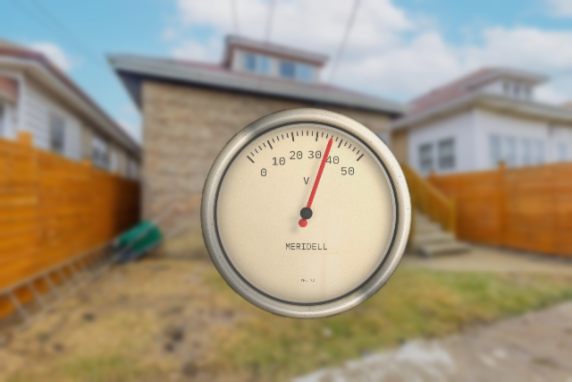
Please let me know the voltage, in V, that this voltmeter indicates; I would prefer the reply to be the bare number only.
36
